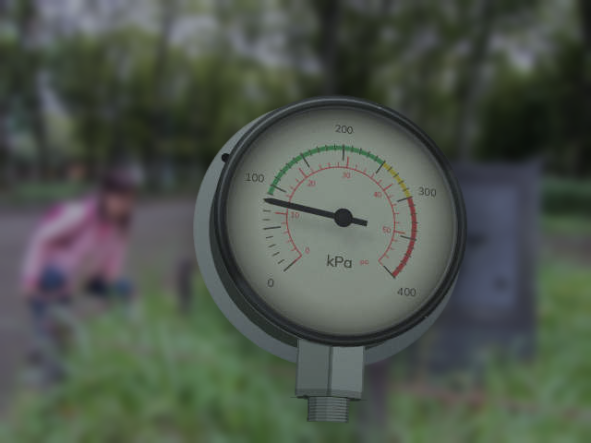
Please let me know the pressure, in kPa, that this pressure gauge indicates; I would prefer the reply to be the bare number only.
80
